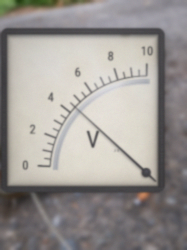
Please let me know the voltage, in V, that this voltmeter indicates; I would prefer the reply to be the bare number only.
4.5
